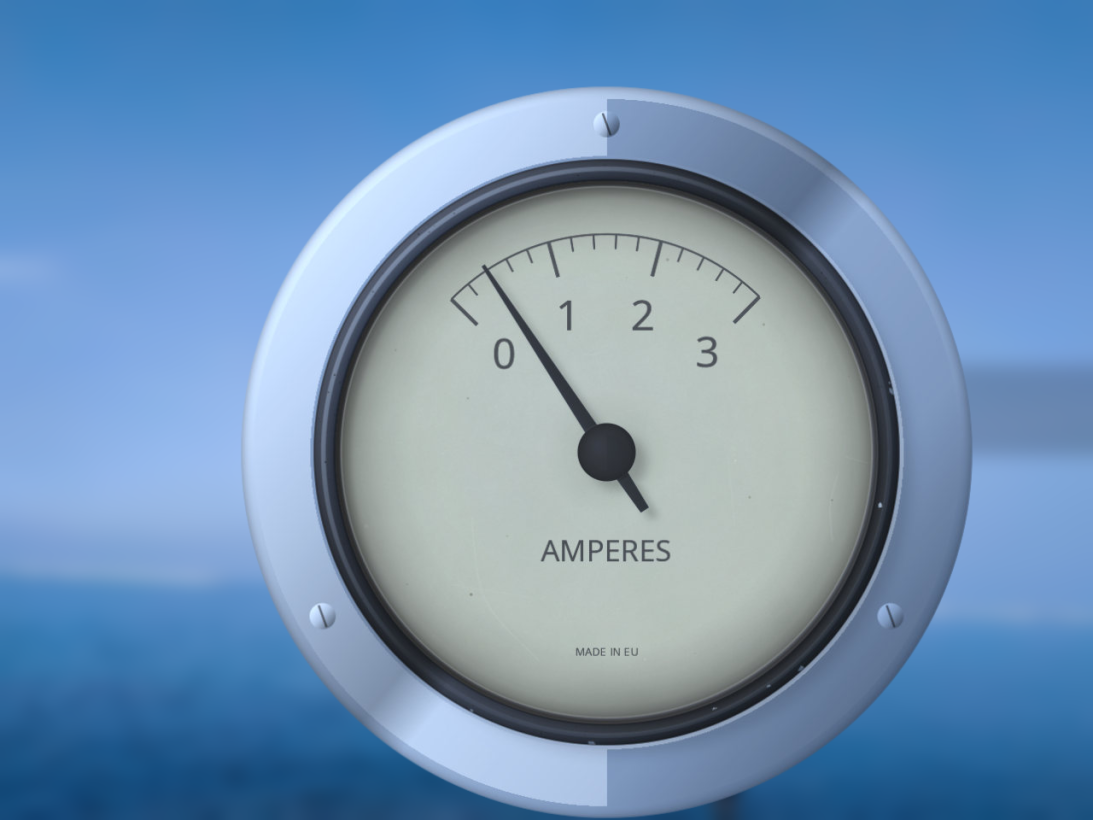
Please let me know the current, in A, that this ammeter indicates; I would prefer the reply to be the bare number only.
0.4
